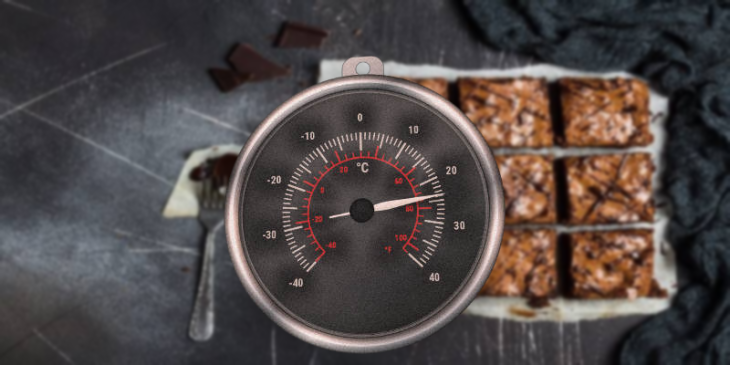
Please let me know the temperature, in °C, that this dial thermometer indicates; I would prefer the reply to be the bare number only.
24
